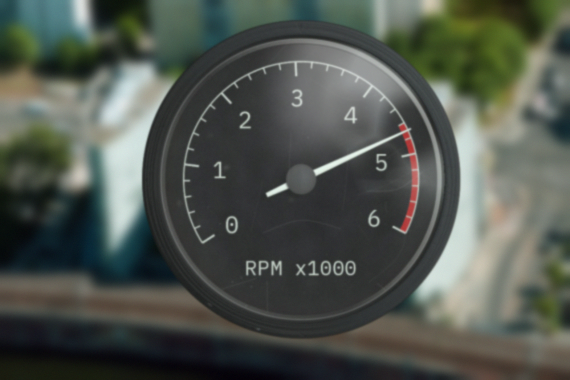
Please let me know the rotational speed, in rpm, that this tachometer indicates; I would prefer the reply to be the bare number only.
4700
